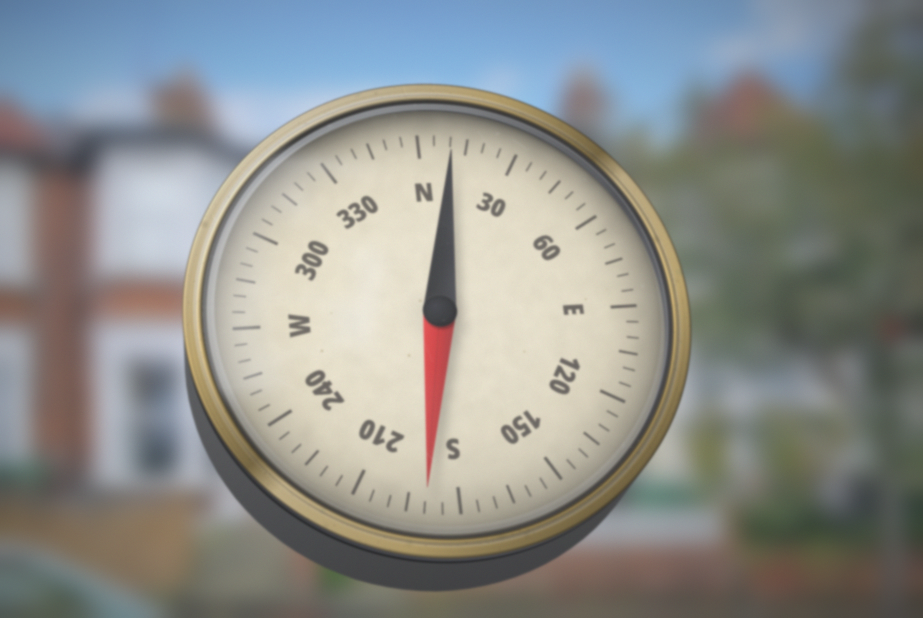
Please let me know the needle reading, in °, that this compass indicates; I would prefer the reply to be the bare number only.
190
